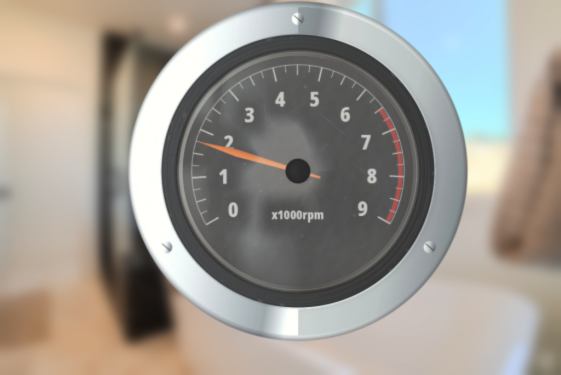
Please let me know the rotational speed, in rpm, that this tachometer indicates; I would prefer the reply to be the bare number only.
1750
